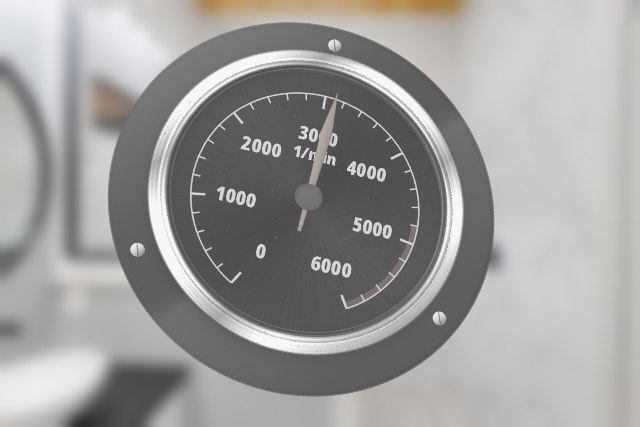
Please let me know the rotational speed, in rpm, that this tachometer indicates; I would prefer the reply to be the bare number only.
3100
